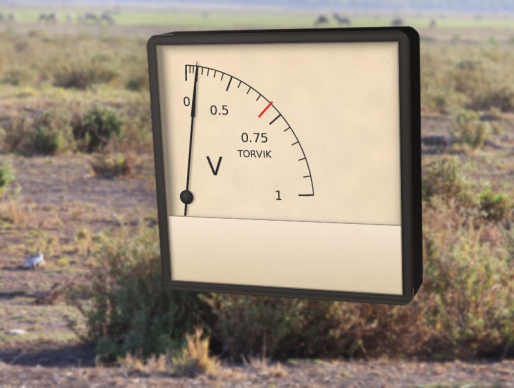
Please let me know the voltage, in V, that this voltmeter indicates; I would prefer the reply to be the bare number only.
0.25
